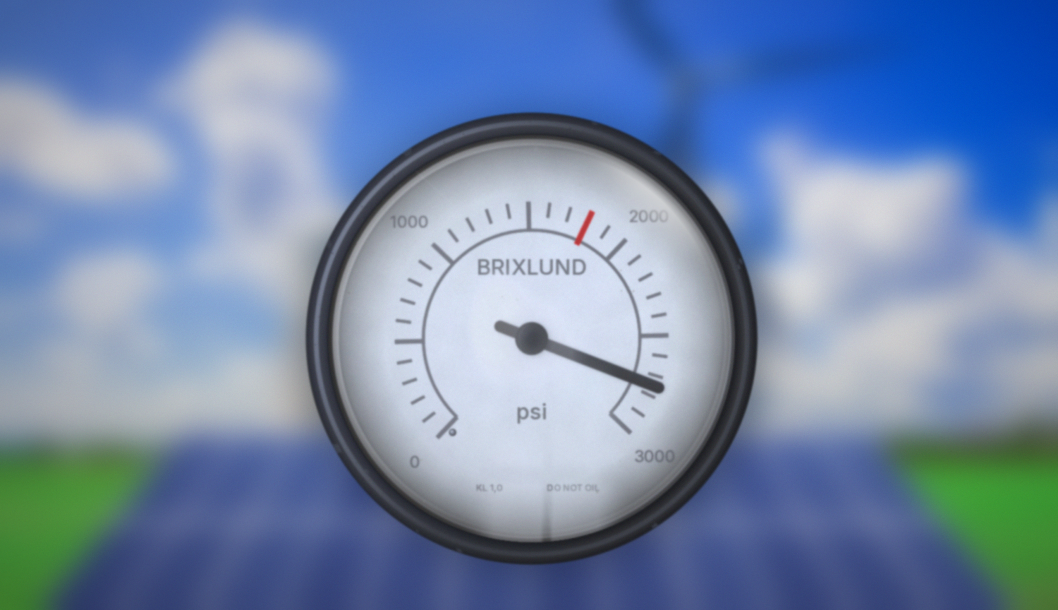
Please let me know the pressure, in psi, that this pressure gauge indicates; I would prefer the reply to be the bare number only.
2750
